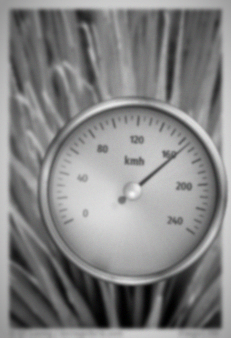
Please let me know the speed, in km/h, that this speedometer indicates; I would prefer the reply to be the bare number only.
165
